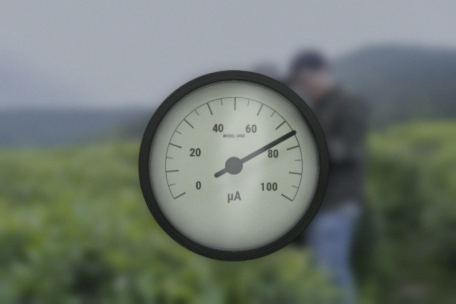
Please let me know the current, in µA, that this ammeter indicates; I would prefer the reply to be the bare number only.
75
